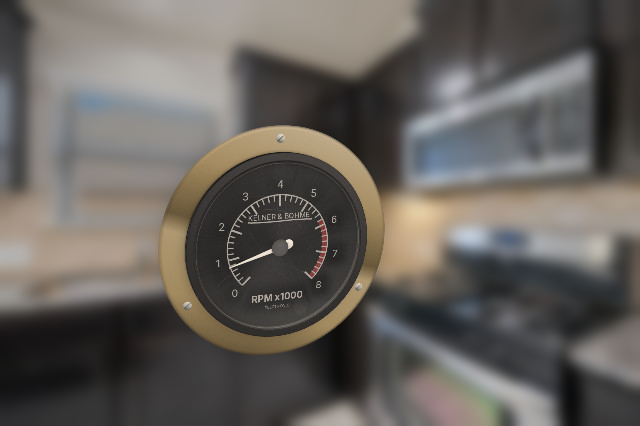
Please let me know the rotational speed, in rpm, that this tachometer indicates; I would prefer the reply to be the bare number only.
800
